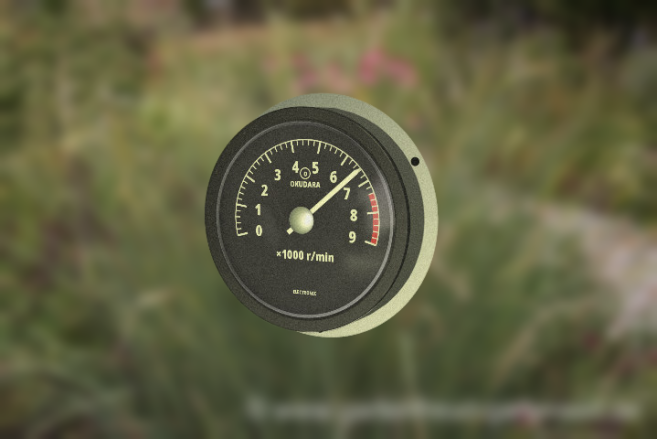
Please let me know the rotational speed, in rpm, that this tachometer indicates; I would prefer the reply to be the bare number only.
6600
